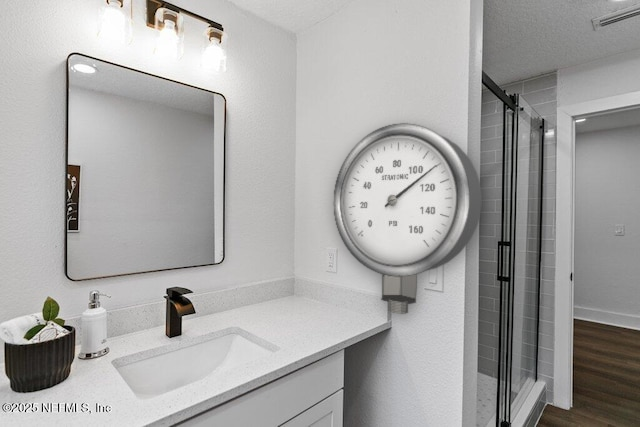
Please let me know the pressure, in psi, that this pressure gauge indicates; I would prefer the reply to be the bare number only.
110
